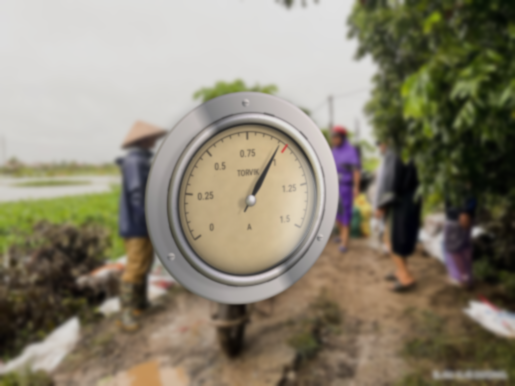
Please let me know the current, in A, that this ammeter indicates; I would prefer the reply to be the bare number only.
0.95
